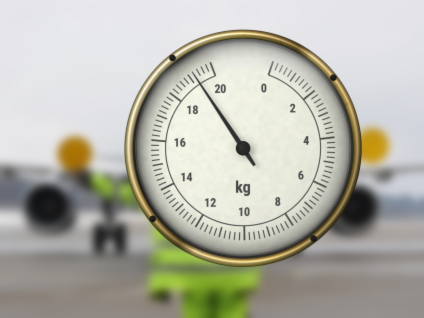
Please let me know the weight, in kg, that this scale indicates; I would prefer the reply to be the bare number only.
19.2
